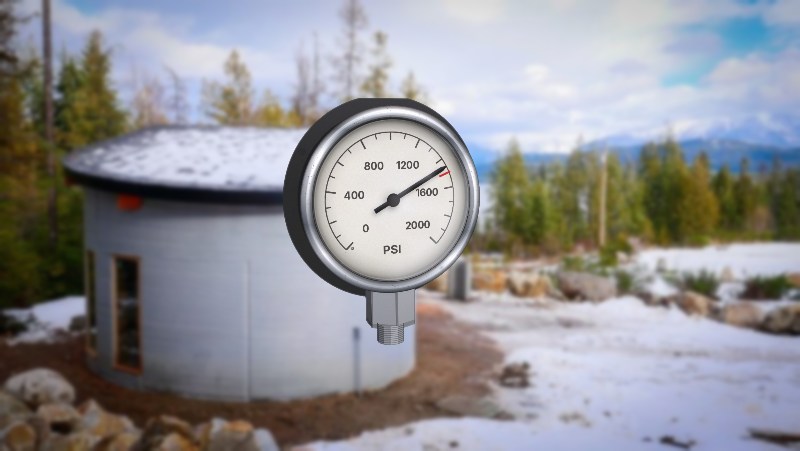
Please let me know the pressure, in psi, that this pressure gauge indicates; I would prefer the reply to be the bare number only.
1450
